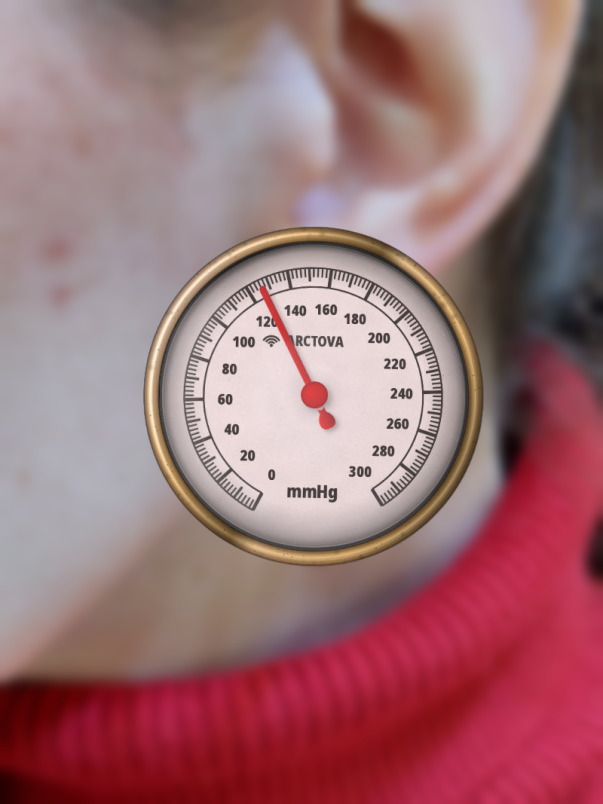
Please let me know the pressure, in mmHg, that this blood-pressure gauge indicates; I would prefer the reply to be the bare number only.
126
